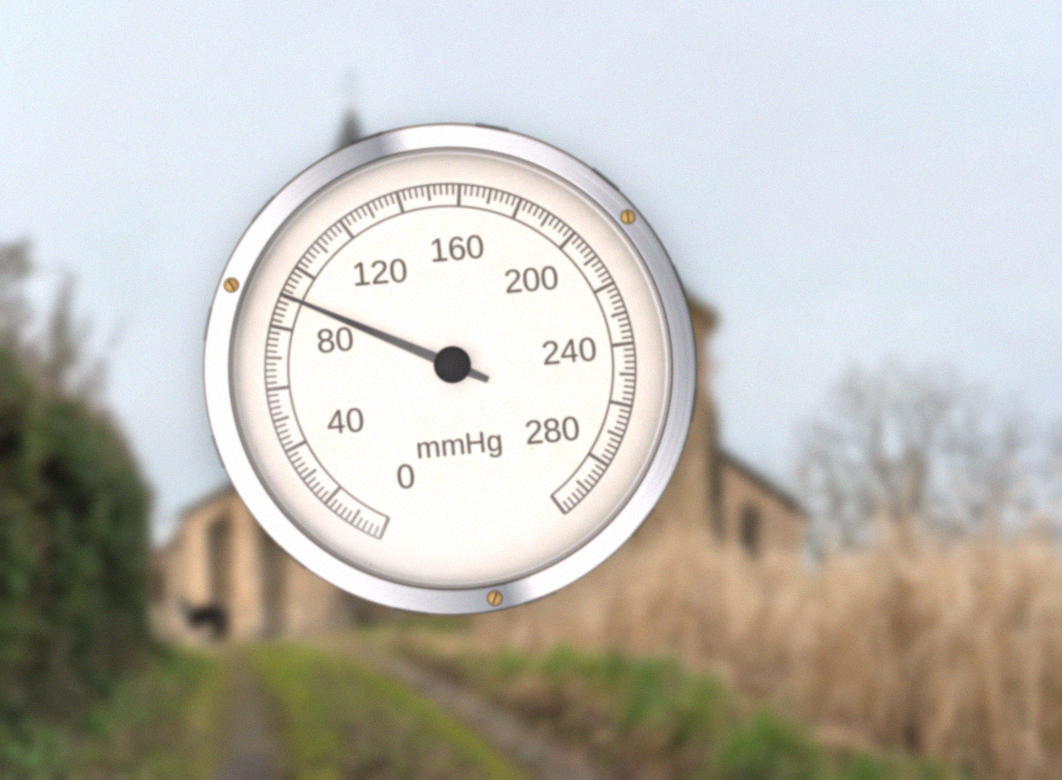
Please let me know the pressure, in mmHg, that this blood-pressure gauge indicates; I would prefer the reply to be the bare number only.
90
